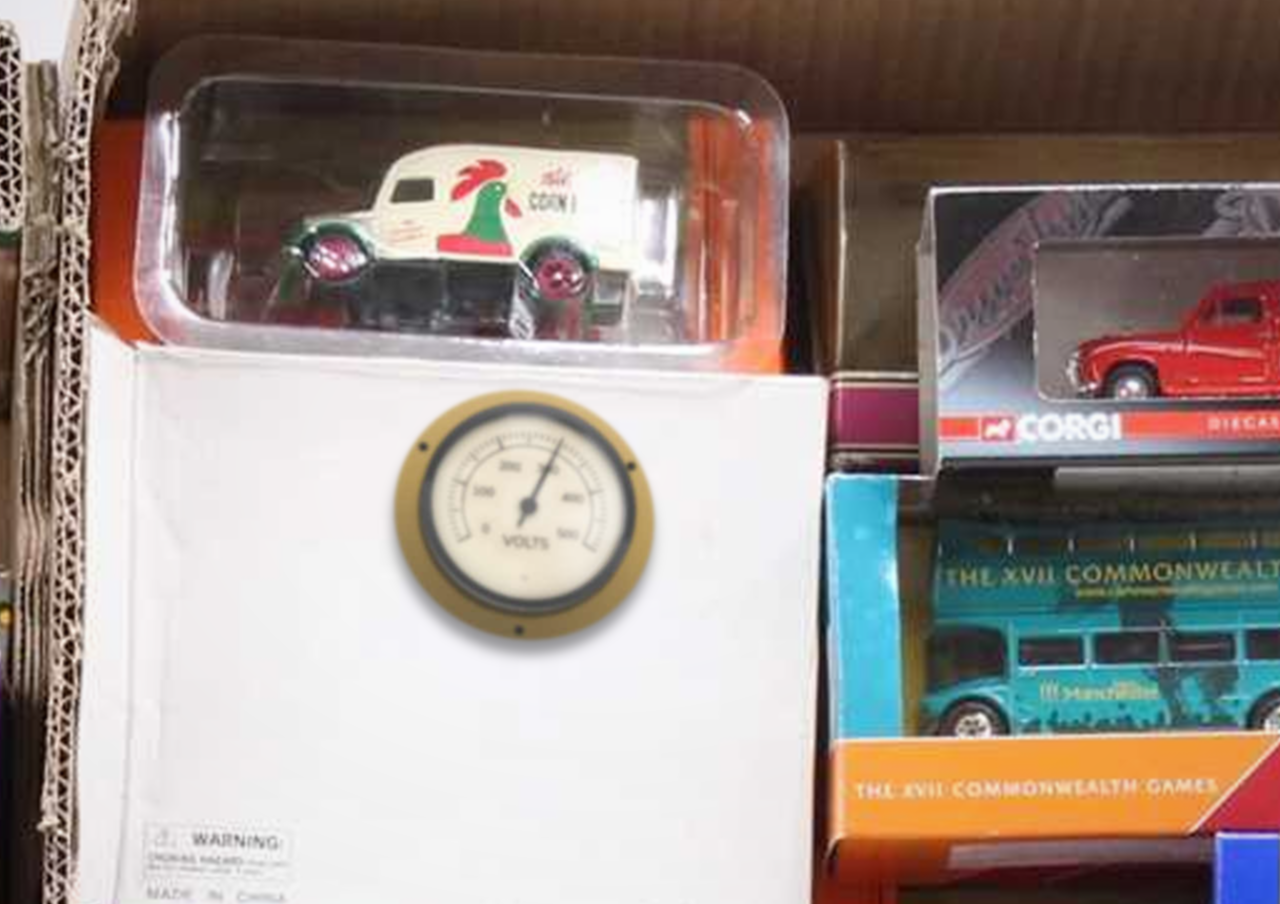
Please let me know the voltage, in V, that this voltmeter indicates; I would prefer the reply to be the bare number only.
300
